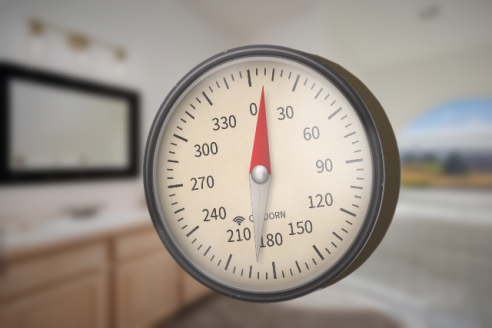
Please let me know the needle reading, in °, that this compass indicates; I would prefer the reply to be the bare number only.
10
